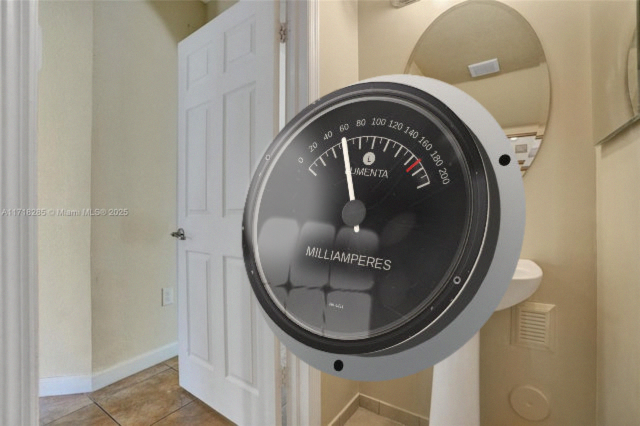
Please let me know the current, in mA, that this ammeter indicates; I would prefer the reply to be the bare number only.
60
